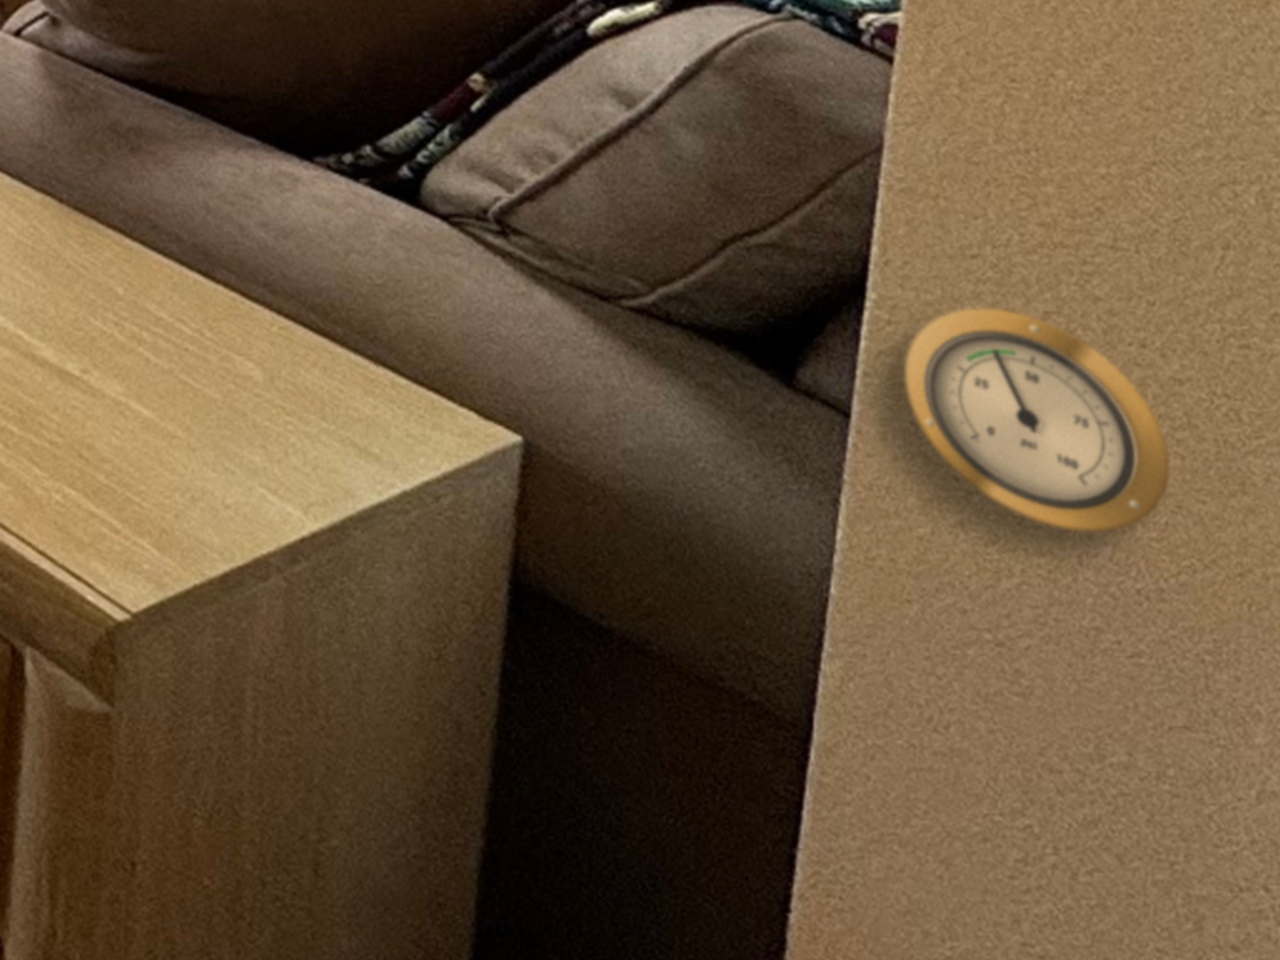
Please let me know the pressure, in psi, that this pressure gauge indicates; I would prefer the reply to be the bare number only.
40
